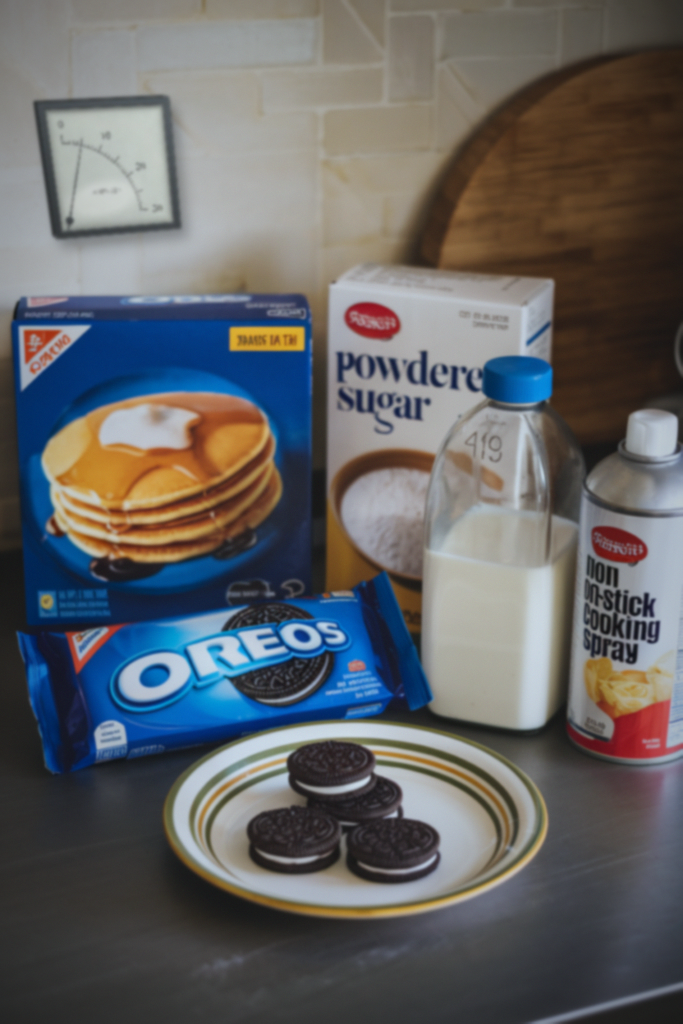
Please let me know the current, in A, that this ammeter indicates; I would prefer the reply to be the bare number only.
5
